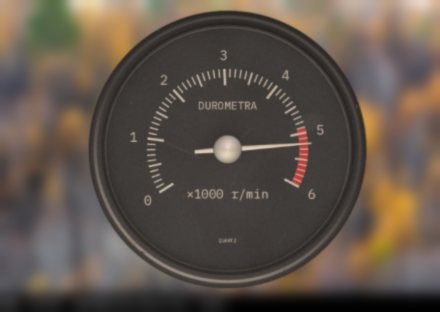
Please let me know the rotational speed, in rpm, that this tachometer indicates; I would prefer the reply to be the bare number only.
5200
